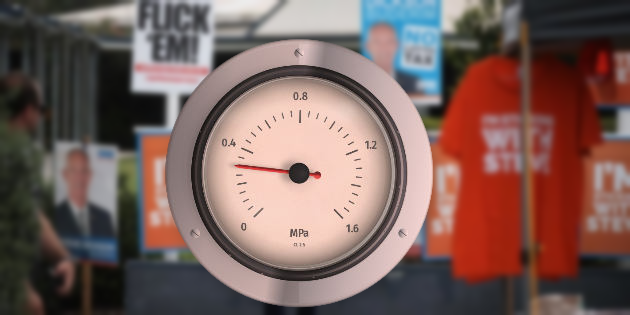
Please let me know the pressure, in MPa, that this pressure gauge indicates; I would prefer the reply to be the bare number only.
0.3
